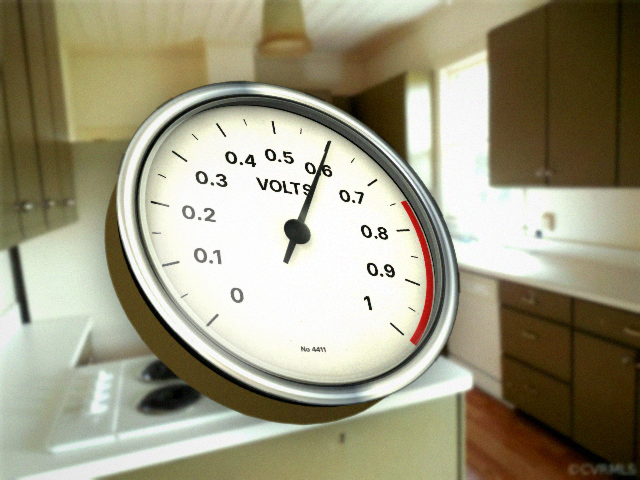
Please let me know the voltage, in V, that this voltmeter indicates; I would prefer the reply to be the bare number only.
0.6
